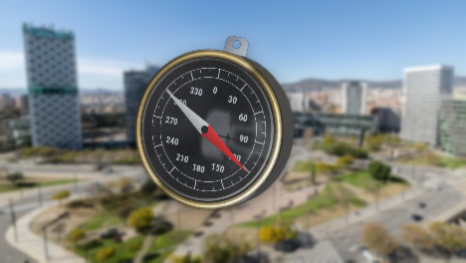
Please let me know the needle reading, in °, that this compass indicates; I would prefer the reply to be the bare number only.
120
